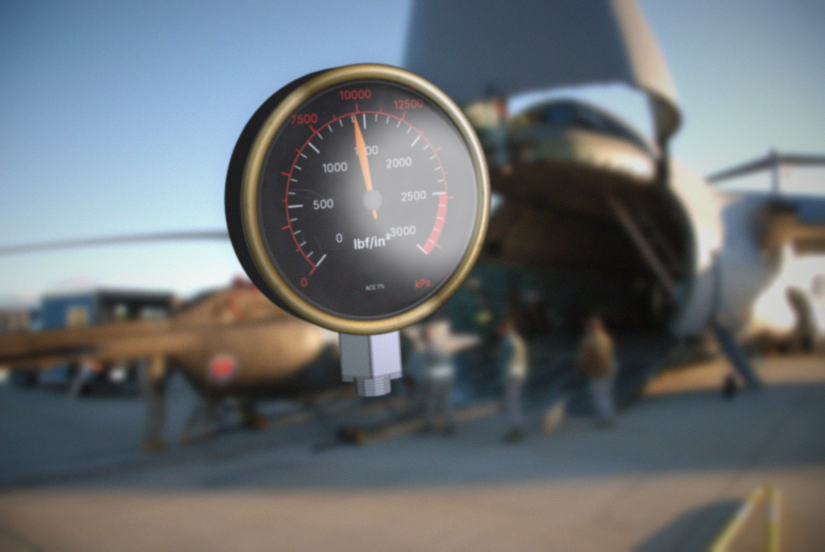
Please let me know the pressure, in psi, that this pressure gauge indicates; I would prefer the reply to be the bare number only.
1400
